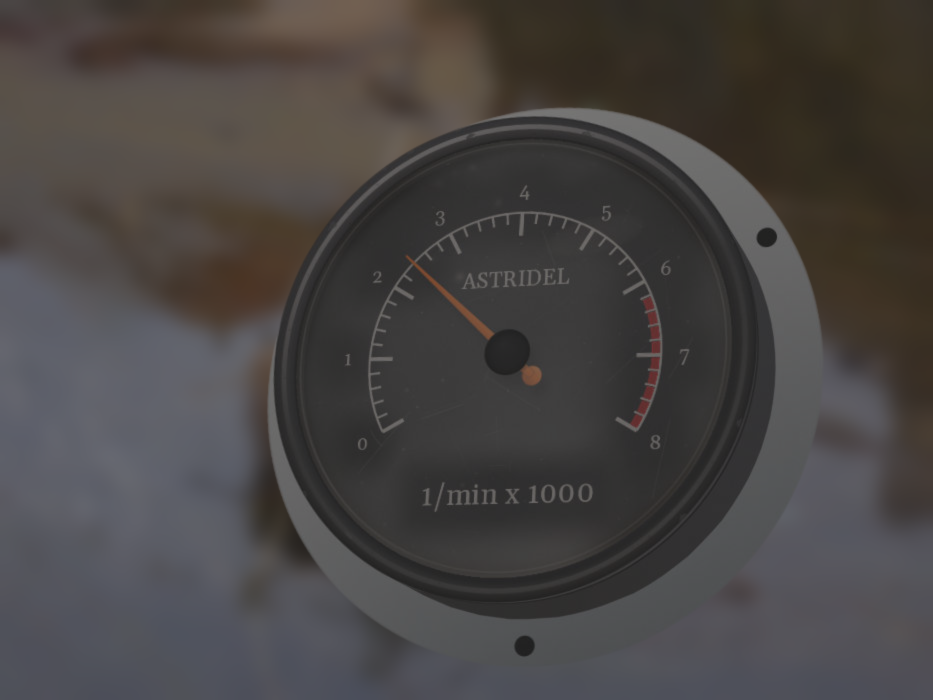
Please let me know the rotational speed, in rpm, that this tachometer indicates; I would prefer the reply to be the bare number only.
2400
